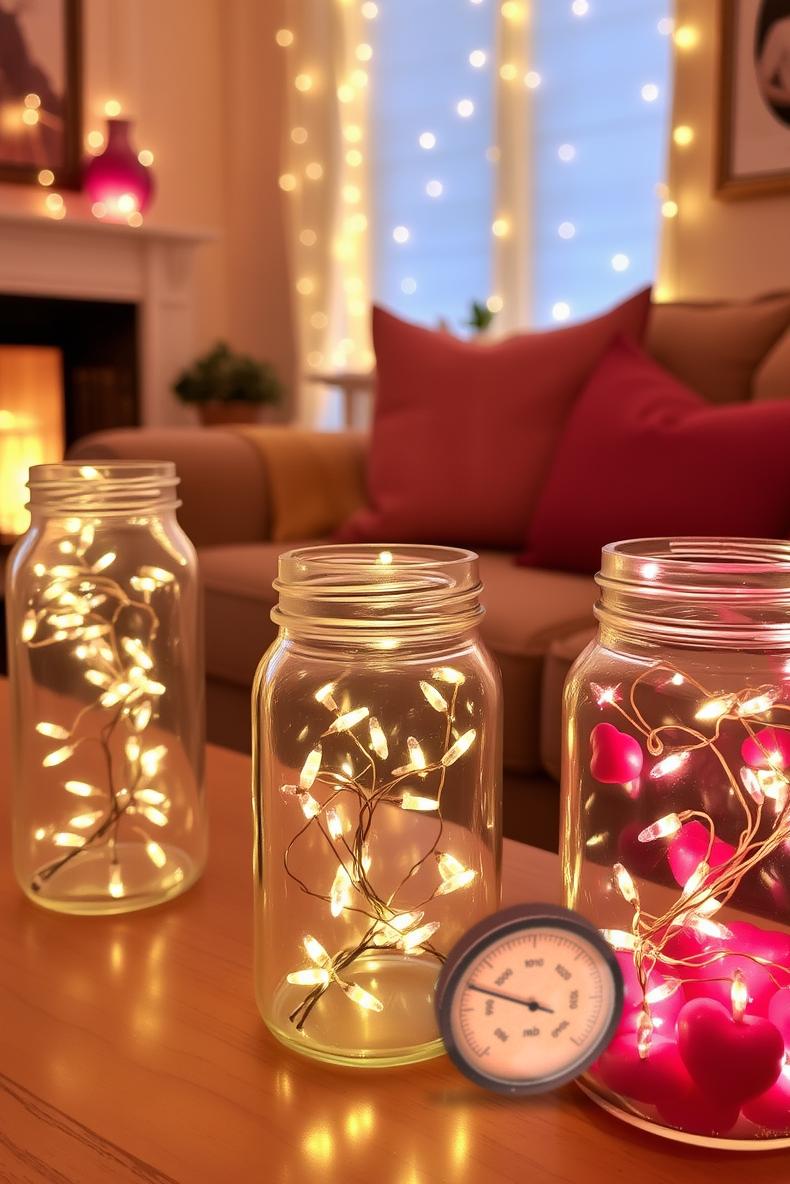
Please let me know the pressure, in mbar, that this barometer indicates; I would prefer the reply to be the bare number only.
995
